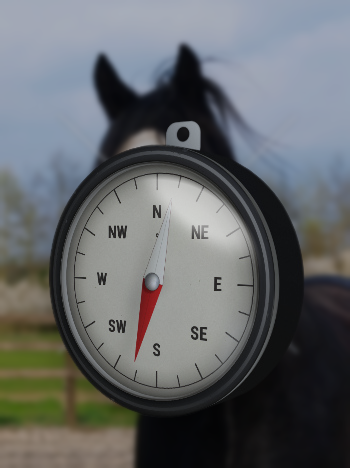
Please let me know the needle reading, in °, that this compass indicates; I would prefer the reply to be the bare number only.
195
